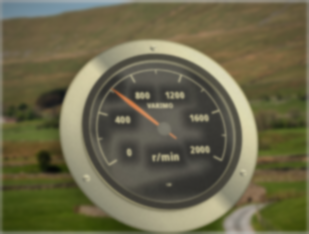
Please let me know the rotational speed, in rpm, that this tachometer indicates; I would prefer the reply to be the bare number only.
600
